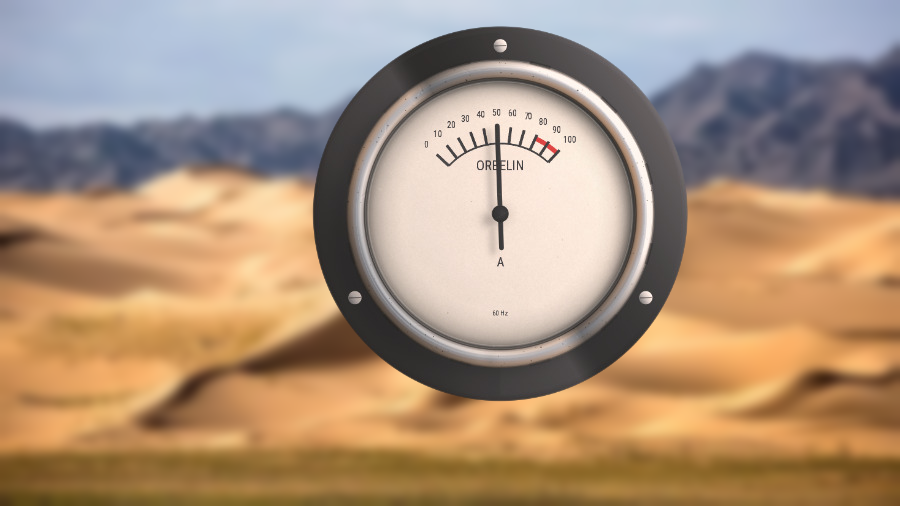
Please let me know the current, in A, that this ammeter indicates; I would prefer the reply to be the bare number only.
50
